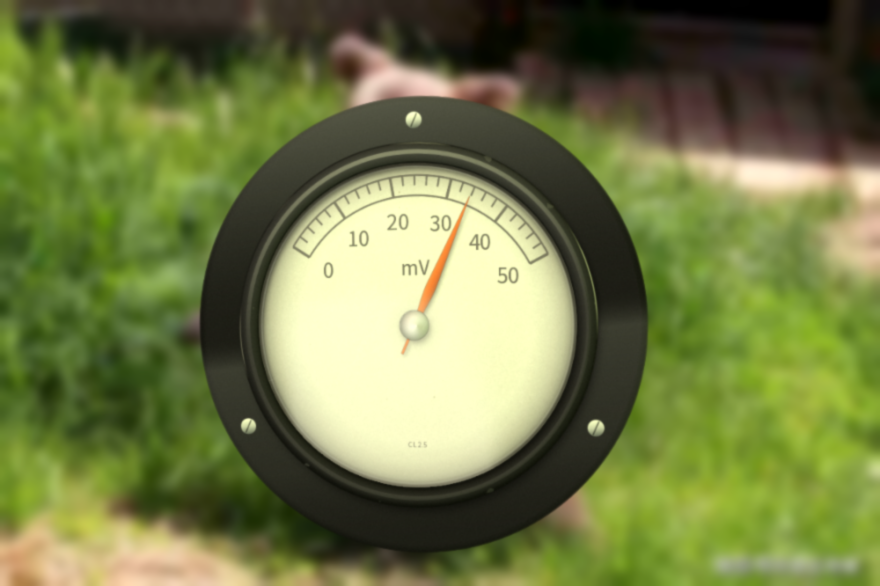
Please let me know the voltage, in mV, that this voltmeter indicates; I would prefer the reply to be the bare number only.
34
